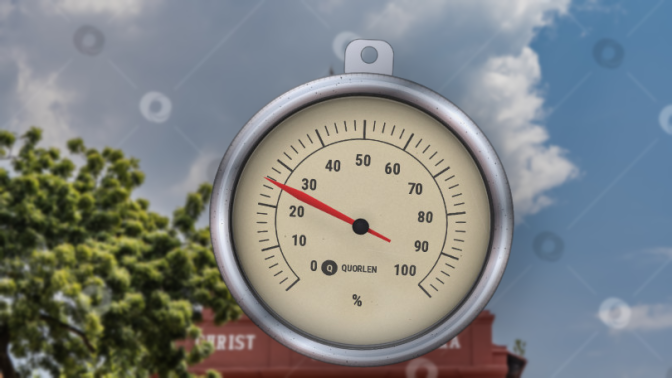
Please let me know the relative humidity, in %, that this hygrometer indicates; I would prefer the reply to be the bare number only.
26
